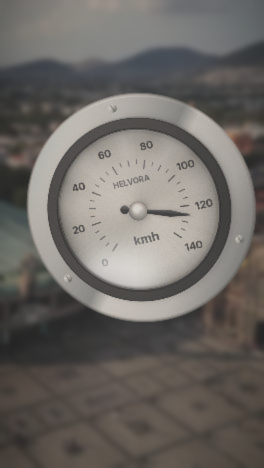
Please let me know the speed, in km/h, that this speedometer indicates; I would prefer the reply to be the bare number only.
125
